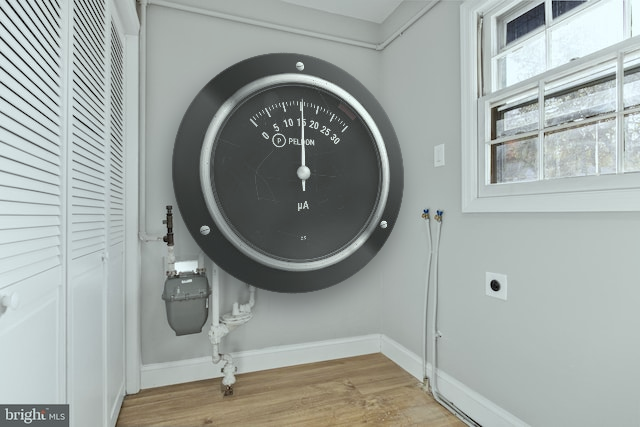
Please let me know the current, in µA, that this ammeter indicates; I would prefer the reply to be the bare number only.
15
